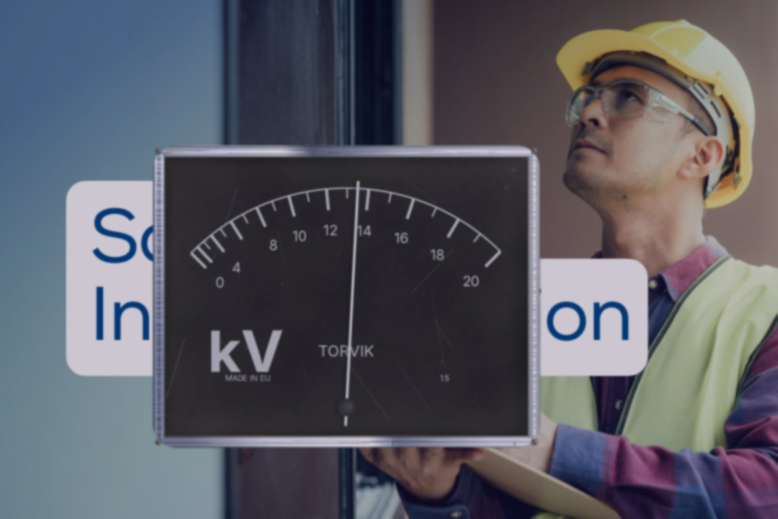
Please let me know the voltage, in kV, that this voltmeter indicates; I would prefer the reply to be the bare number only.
13.5
